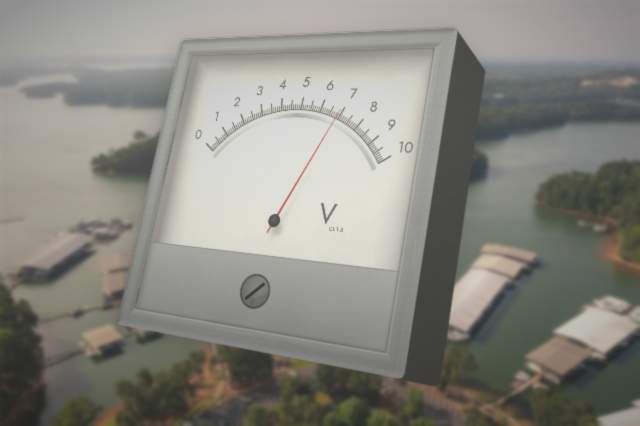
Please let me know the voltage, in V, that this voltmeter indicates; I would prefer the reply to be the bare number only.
7
